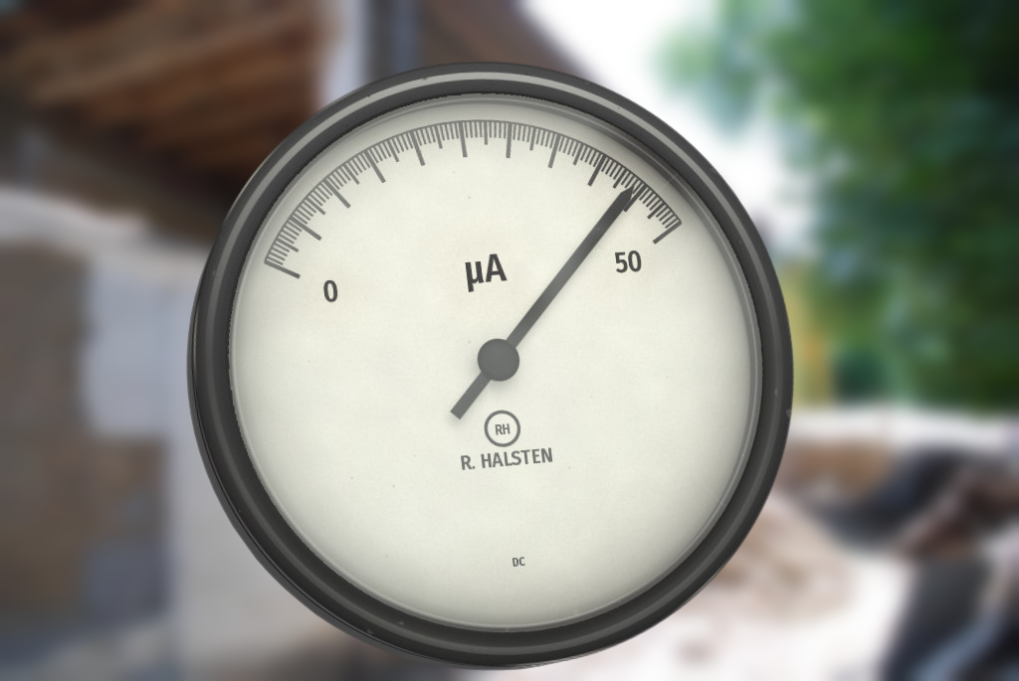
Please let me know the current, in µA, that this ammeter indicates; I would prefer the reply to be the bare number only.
44
